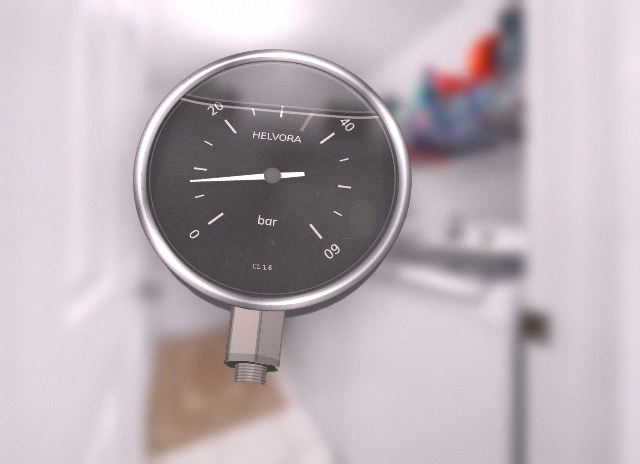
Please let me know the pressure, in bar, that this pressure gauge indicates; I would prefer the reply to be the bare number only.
7.5
